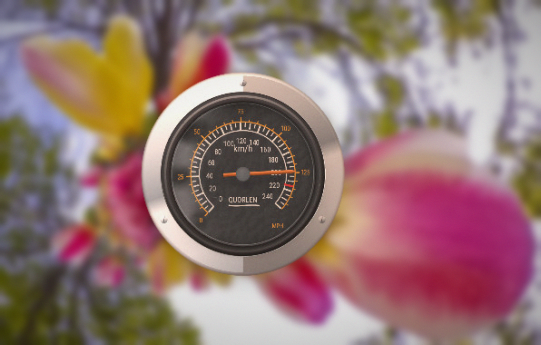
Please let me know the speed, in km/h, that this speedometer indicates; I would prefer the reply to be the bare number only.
200
